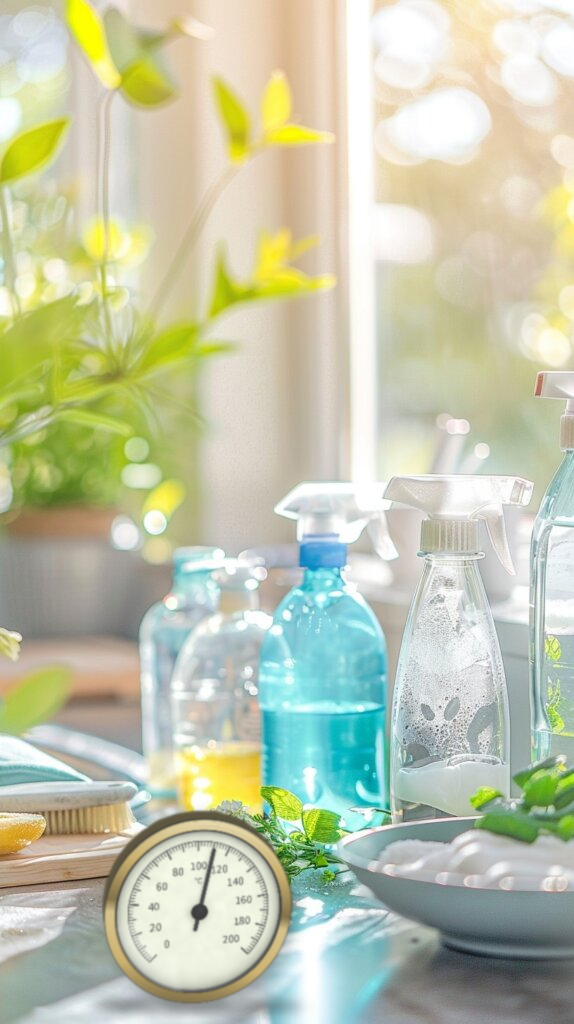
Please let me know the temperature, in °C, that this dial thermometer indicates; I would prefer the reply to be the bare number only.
110
